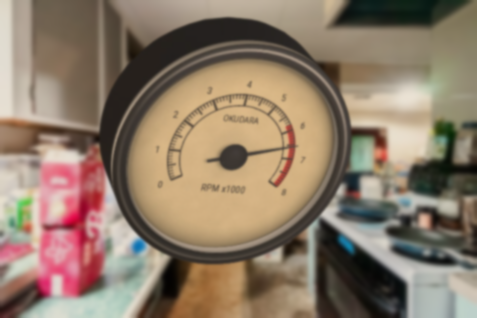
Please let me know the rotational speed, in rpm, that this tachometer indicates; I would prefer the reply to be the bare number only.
6500
